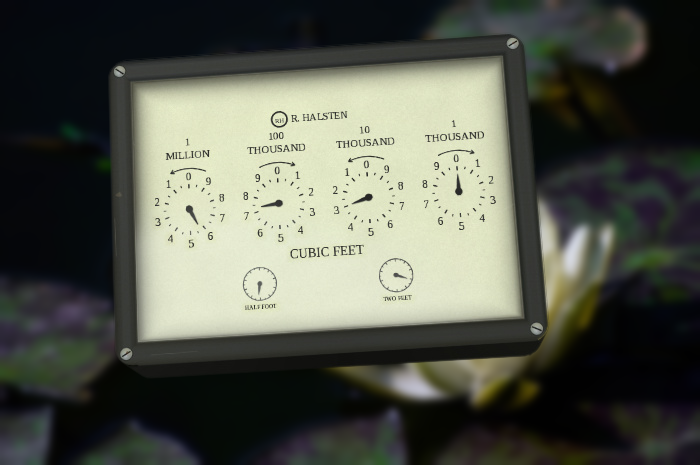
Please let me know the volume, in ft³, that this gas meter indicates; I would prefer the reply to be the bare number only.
573000
